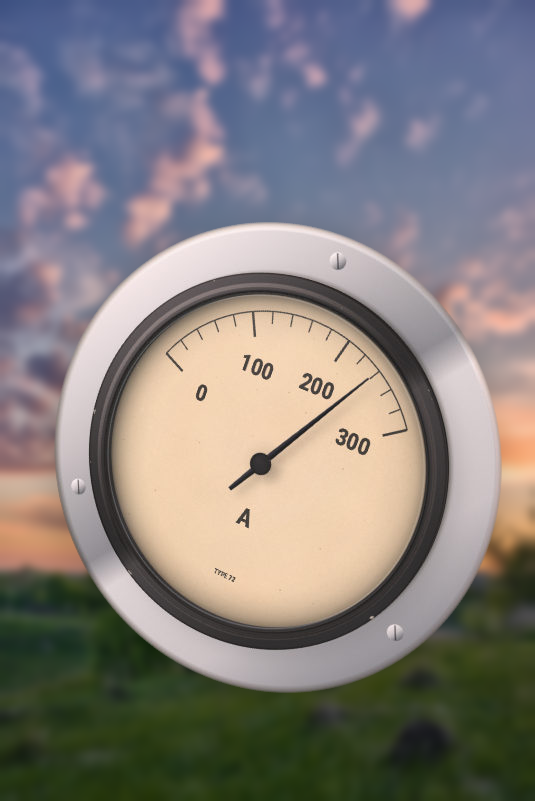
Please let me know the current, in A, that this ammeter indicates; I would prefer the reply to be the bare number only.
240
